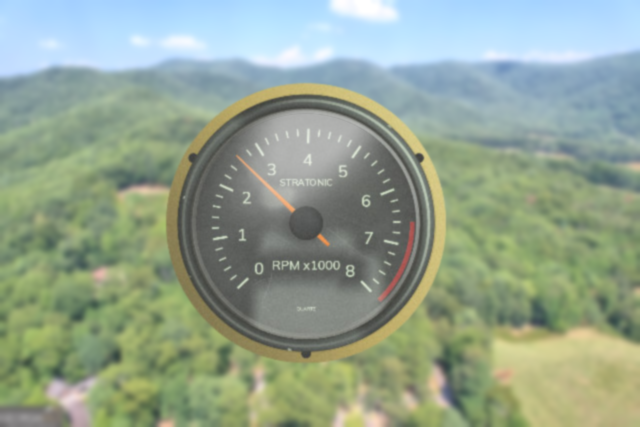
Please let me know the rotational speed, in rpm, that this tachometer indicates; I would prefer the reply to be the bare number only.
2600
